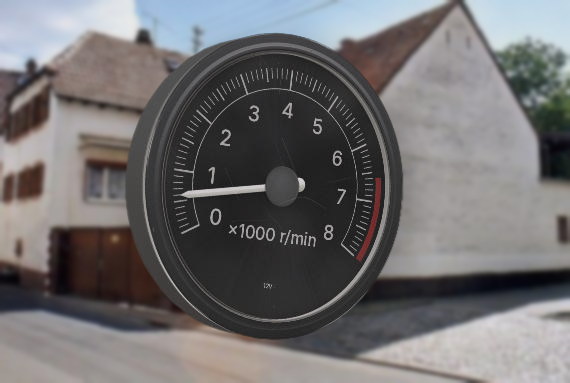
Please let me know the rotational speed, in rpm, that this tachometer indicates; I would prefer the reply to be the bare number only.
600
